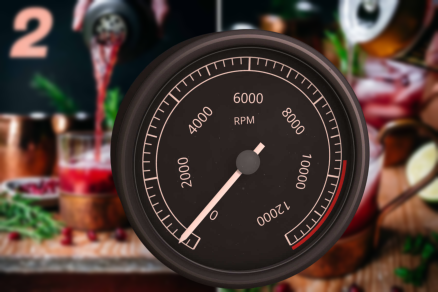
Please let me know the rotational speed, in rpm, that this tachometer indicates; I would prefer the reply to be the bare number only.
400
